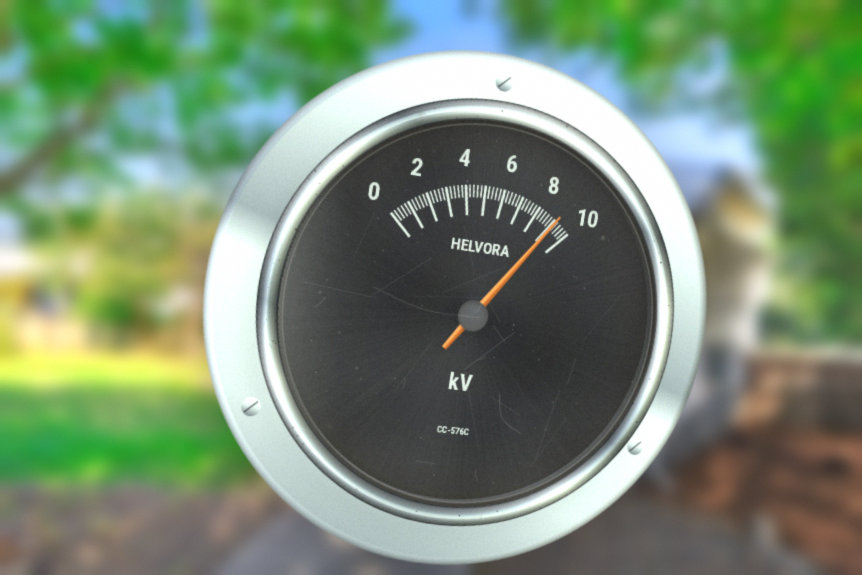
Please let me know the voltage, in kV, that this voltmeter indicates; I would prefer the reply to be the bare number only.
9
